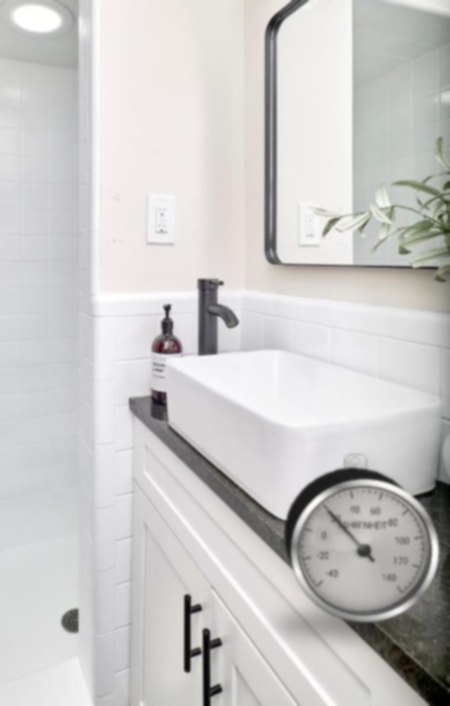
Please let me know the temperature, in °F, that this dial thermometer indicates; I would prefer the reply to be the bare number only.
20
